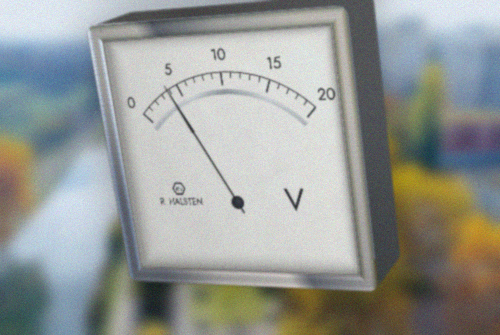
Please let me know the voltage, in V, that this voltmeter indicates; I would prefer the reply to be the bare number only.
4
